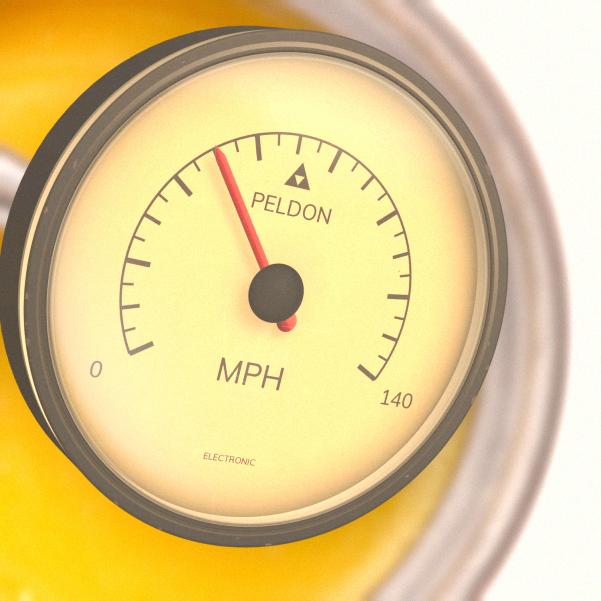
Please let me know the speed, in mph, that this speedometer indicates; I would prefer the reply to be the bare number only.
50
